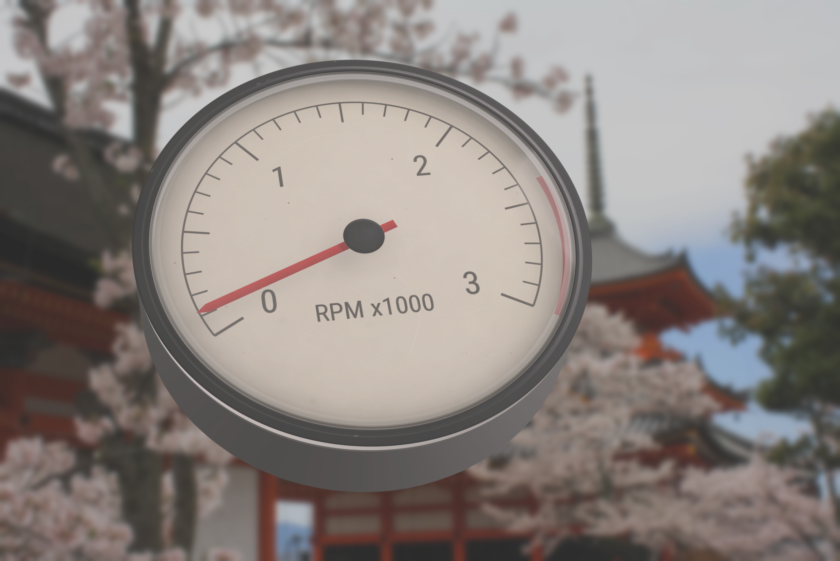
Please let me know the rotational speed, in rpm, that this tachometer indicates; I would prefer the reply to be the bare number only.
100
